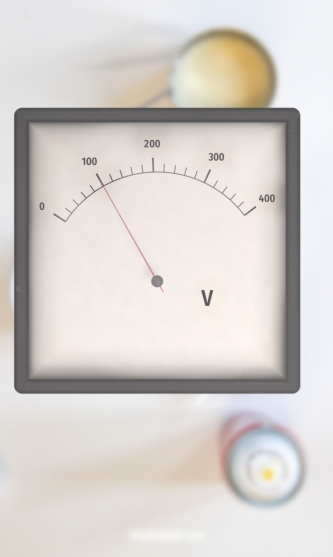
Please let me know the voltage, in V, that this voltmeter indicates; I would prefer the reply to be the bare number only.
100
